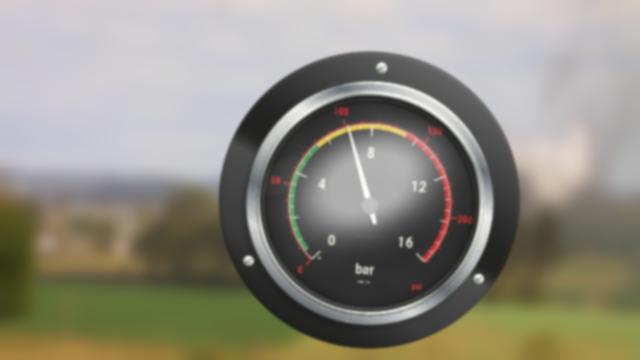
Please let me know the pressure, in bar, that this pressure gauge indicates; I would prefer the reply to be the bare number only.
7
